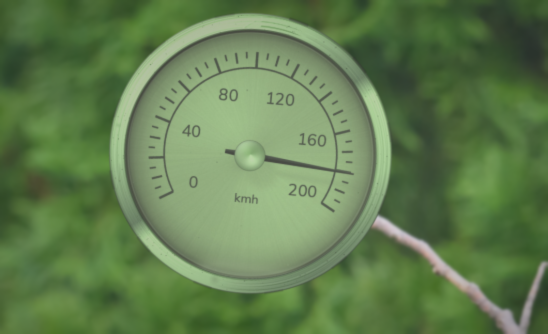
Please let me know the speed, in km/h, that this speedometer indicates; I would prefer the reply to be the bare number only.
180
